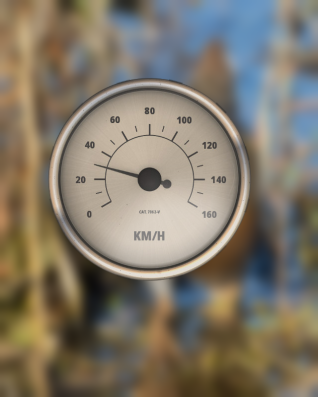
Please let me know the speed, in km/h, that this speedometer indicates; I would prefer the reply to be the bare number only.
30
